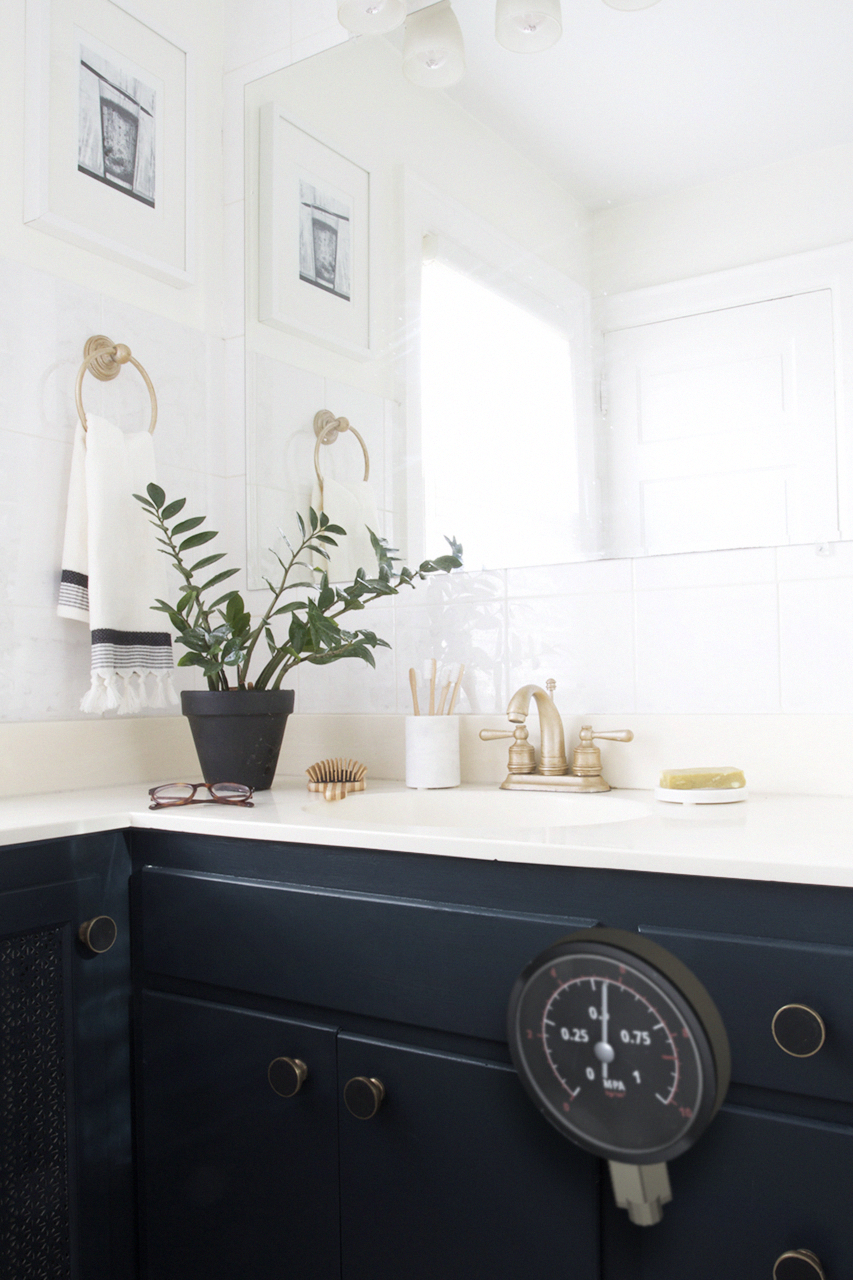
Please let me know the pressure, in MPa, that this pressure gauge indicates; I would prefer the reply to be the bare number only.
0.55
